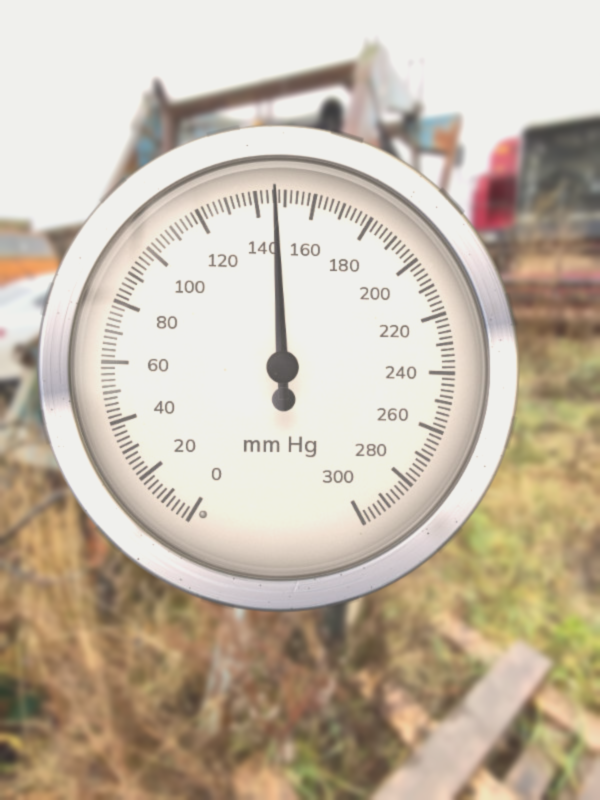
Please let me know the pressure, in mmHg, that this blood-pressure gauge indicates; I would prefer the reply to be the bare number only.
146
